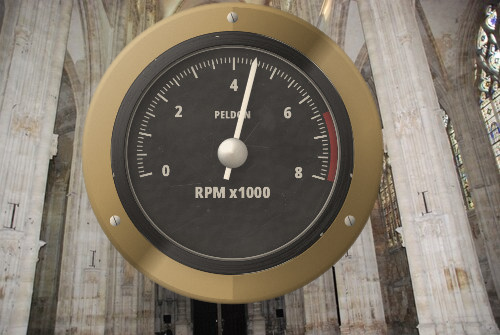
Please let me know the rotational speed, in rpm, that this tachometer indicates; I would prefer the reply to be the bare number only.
4500
